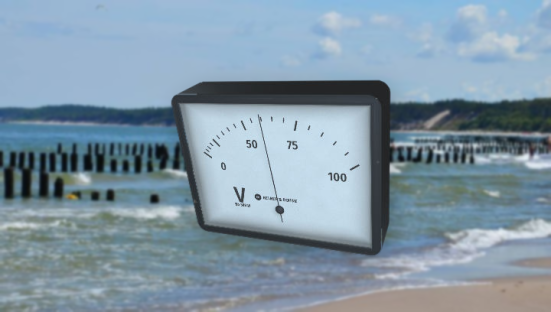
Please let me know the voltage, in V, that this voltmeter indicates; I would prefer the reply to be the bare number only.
60
